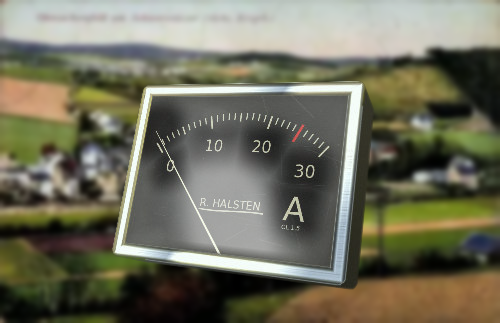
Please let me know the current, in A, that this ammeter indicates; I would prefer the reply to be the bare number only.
1
